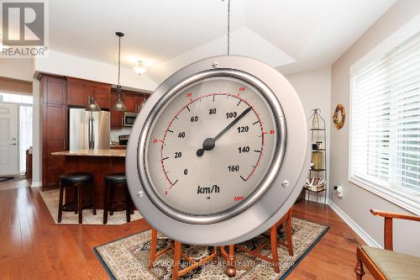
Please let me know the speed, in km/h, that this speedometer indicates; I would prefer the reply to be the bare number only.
110
